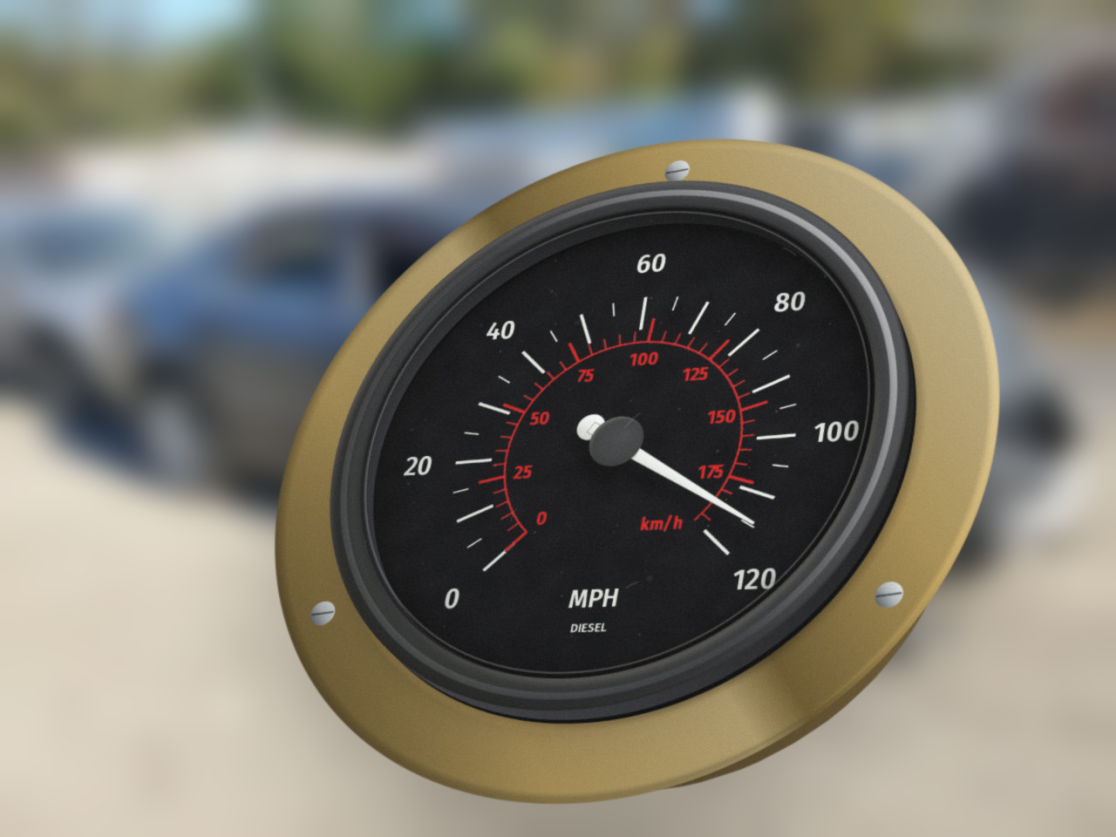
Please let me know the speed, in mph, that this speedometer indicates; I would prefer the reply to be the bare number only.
115
